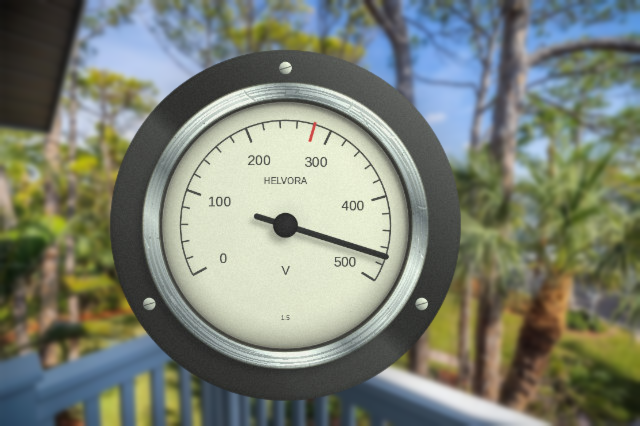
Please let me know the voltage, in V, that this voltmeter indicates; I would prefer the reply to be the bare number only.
470
